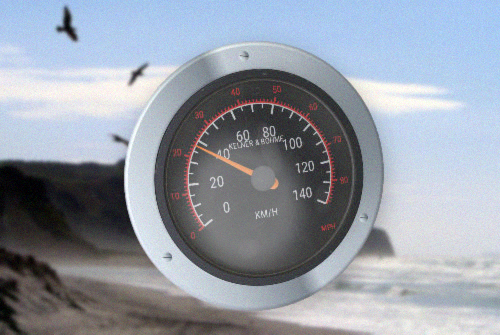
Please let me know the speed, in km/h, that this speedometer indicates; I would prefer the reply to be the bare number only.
37.5
